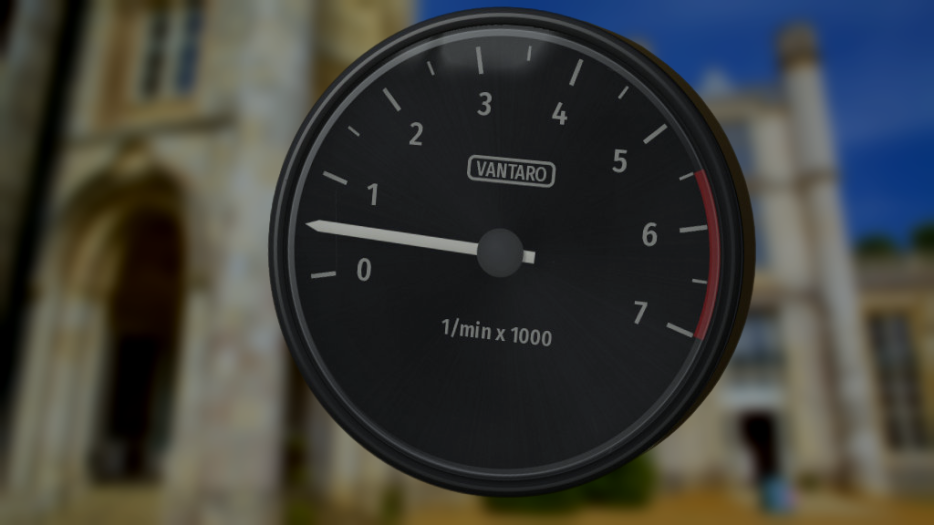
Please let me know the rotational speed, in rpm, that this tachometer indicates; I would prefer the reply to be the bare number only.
500
